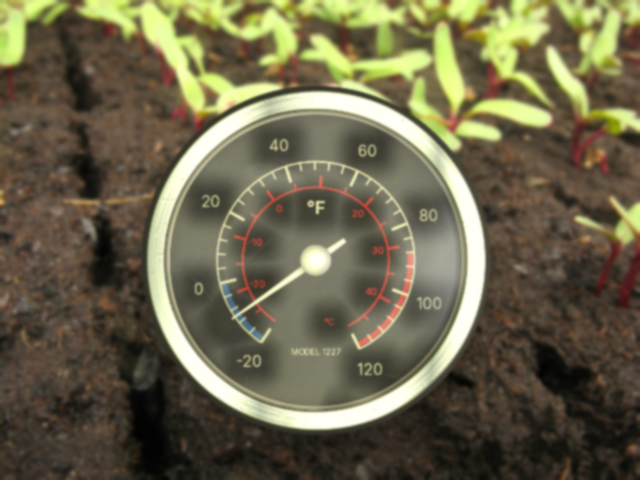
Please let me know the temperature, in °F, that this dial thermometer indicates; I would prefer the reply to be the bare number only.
-10
